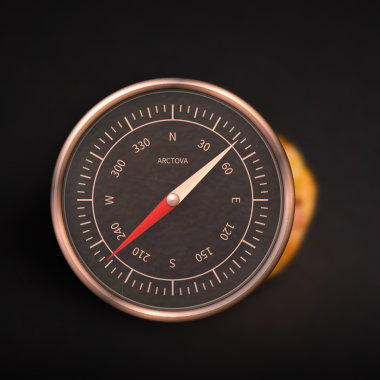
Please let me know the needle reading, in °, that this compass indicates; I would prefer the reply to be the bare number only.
227.5
